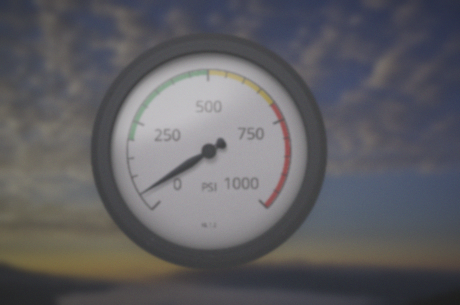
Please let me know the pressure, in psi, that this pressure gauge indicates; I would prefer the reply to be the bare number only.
50
